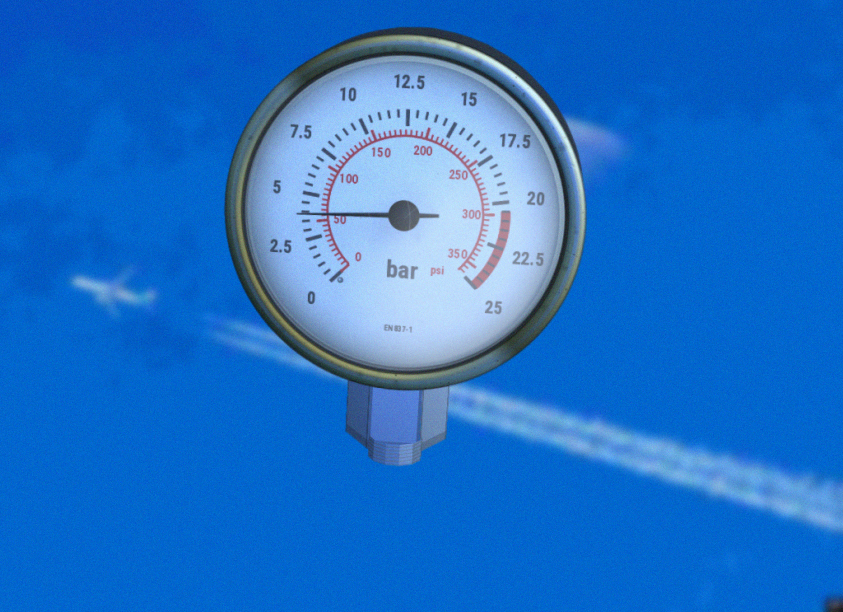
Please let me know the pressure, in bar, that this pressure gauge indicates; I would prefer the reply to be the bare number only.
4
